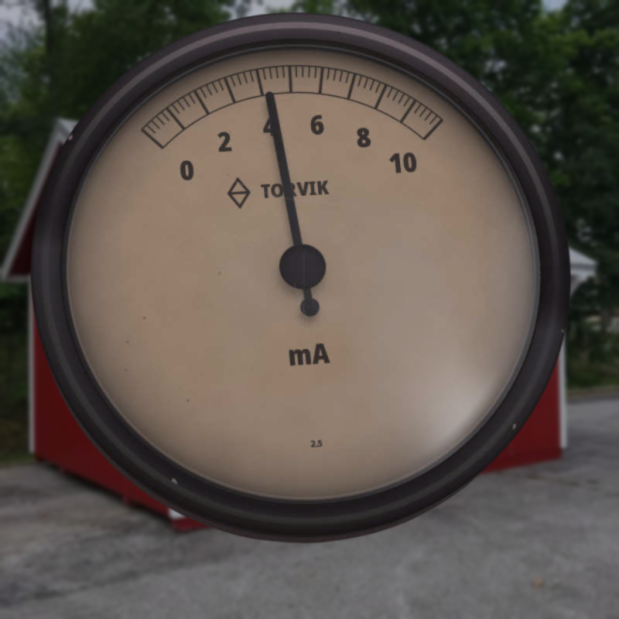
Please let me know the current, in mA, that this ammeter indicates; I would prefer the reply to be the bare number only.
4.2
